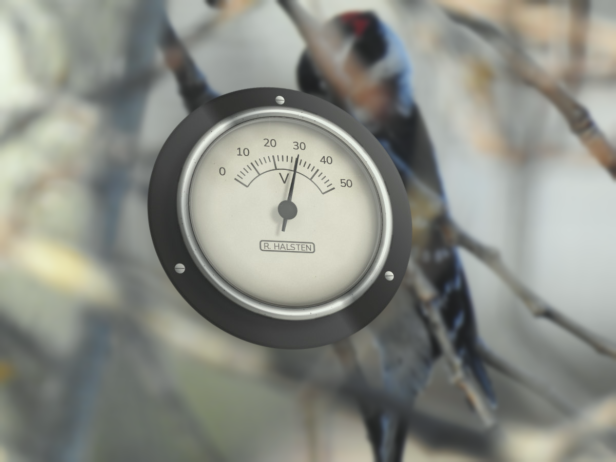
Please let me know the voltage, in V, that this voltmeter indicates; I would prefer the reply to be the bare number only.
30
